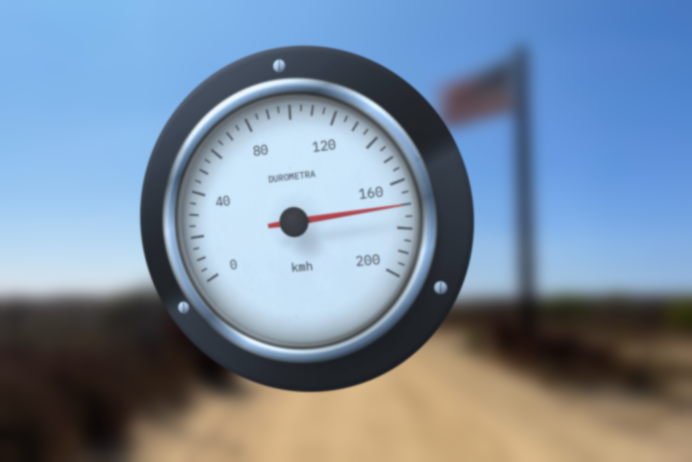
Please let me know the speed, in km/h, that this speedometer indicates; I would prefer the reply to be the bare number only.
170
